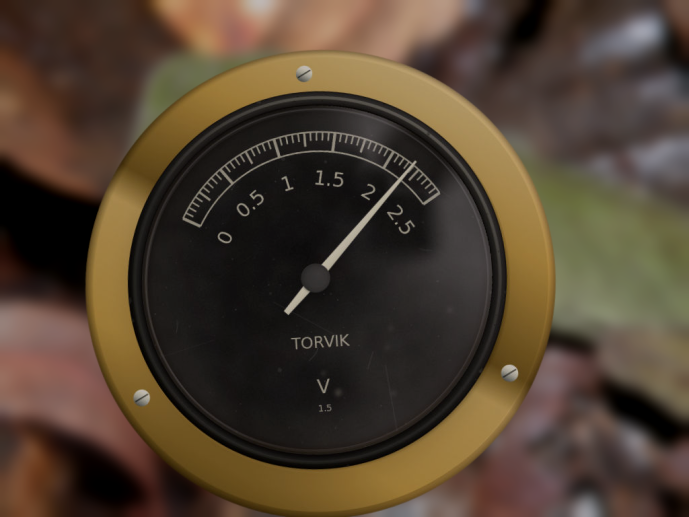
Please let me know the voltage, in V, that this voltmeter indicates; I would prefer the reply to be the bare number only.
2.2
